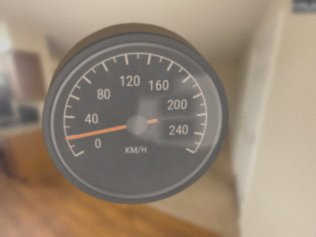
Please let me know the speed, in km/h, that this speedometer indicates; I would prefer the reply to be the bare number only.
20
